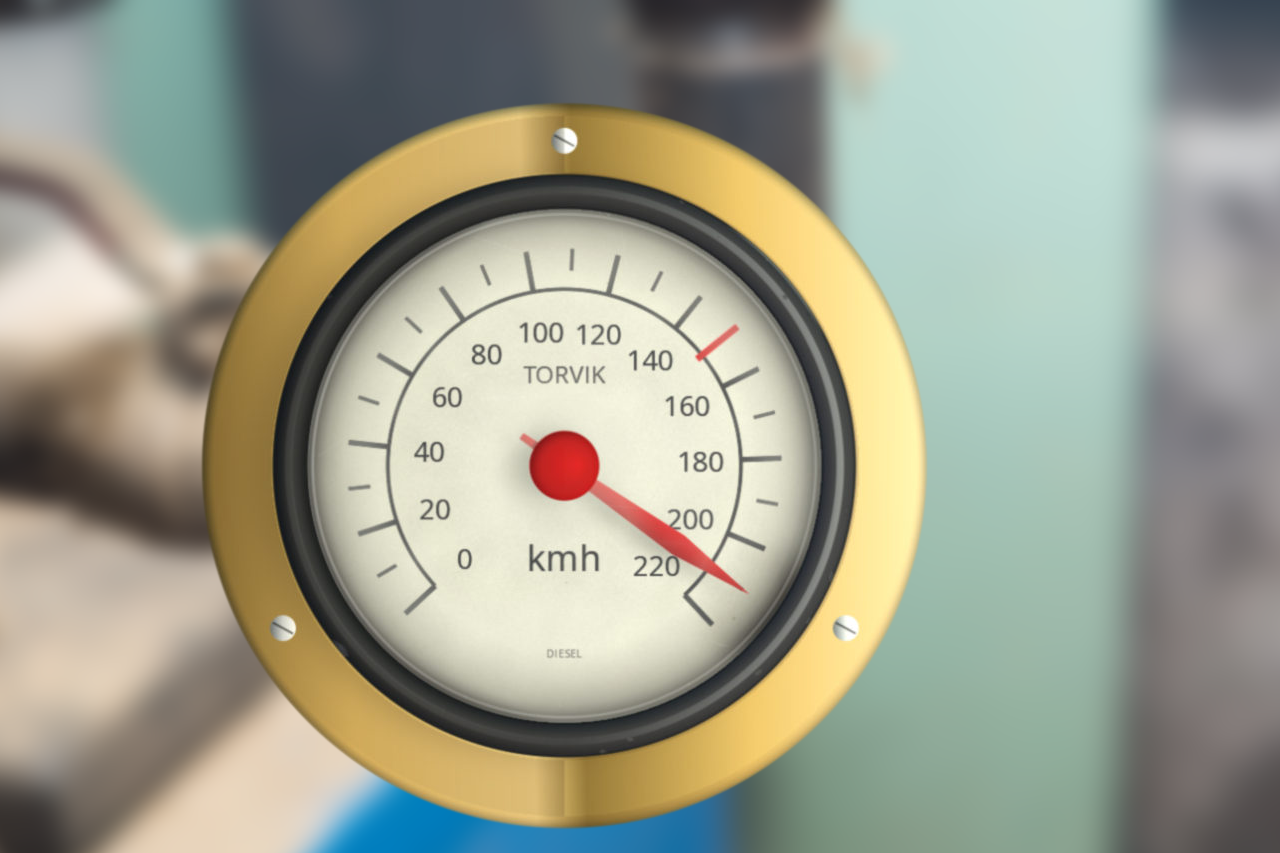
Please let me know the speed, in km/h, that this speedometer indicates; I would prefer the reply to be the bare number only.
210
